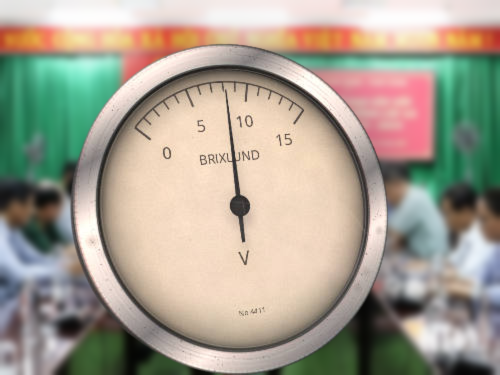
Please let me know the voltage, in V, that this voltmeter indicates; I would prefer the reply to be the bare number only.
8
